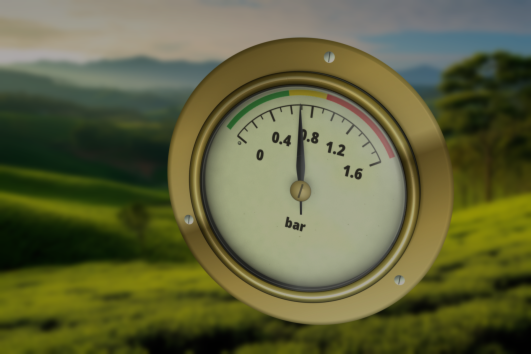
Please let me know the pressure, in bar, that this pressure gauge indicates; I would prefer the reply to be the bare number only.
0.7
